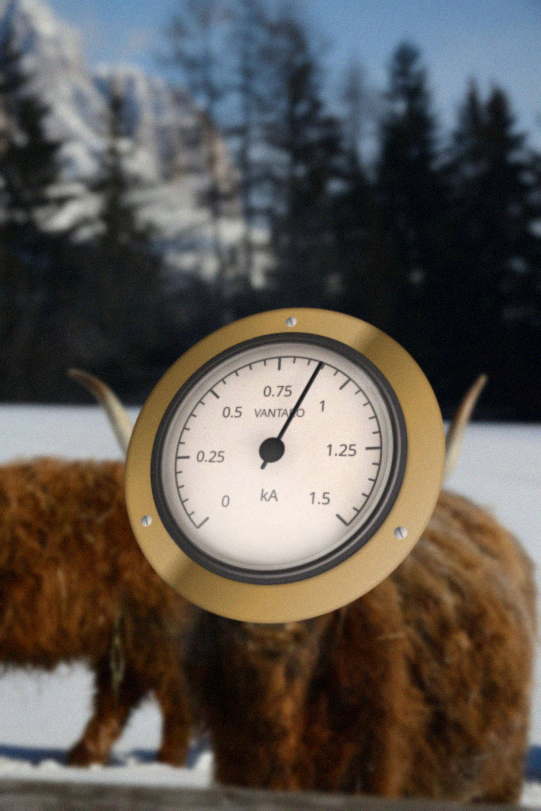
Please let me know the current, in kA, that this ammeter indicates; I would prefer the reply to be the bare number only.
0.9
